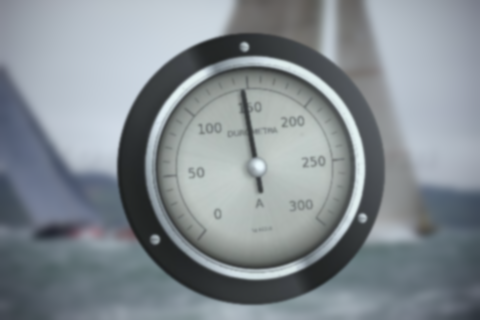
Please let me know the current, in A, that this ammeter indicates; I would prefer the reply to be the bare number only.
145
